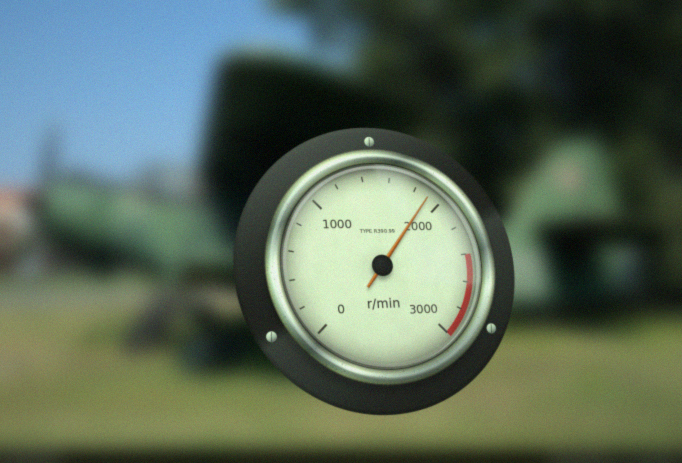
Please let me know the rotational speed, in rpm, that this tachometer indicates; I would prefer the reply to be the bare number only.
1900
